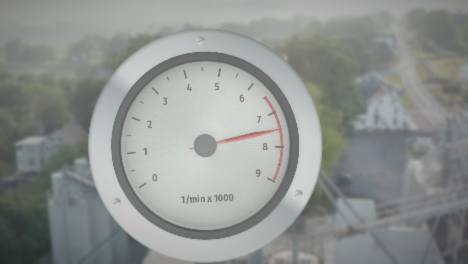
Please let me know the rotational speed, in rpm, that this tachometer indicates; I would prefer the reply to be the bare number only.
7500
